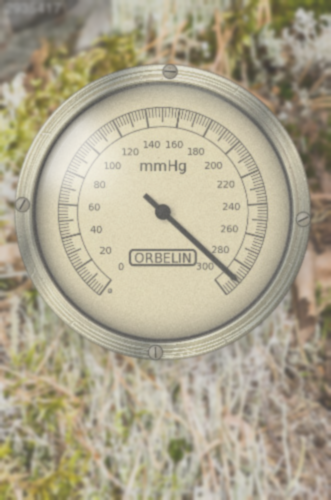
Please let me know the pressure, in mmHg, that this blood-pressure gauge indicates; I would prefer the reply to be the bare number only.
290
